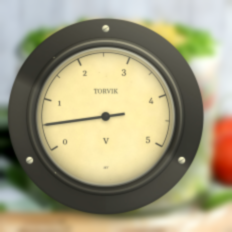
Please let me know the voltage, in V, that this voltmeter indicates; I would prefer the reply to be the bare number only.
0.5
